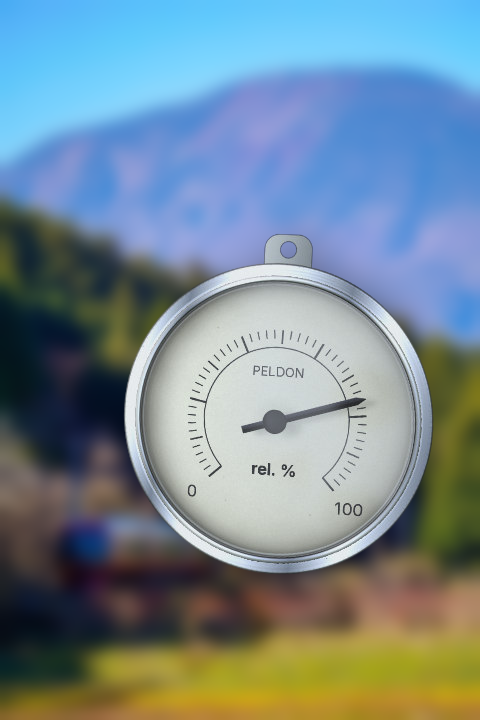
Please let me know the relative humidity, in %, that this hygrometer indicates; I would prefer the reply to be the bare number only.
76
